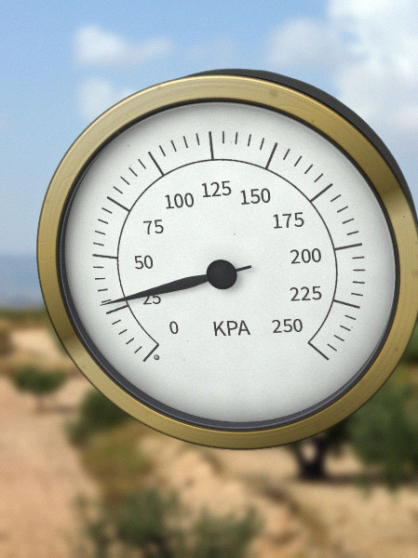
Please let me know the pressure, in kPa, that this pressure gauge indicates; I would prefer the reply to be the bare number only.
30
